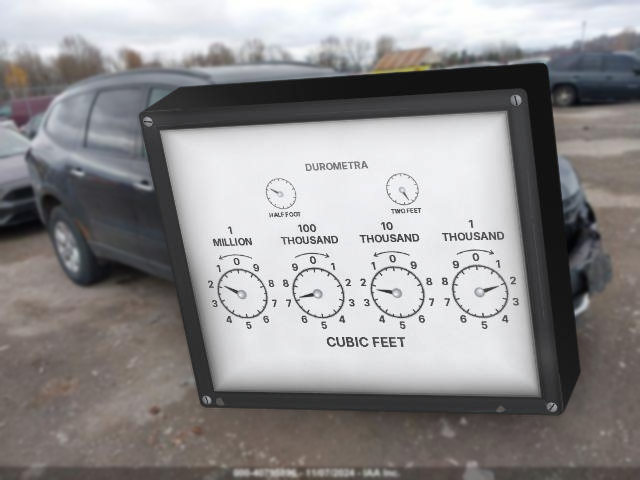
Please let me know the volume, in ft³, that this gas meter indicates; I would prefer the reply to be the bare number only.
172200
